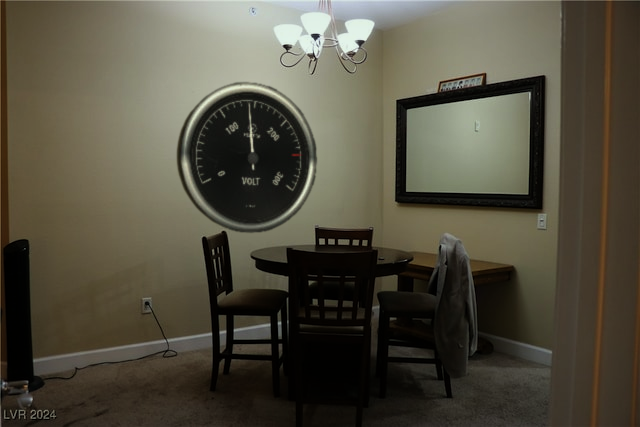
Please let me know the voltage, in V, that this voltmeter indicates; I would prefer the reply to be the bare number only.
140
